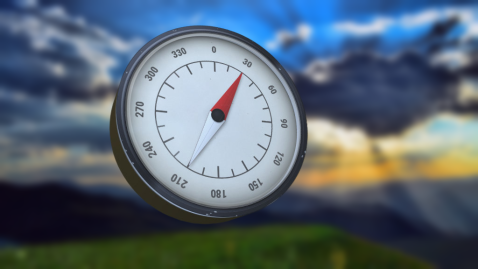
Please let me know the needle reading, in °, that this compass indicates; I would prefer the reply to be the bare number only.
30
